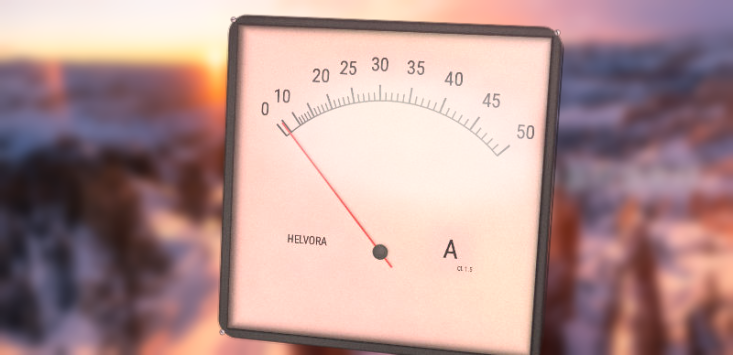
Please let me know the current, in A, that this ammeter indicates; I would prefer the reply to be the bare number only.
5
